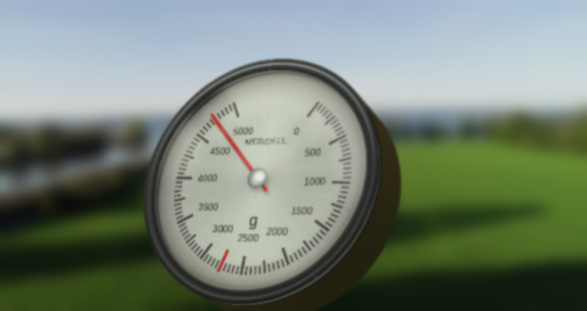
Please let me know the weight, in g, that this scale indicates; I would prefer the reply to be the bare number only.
4750
